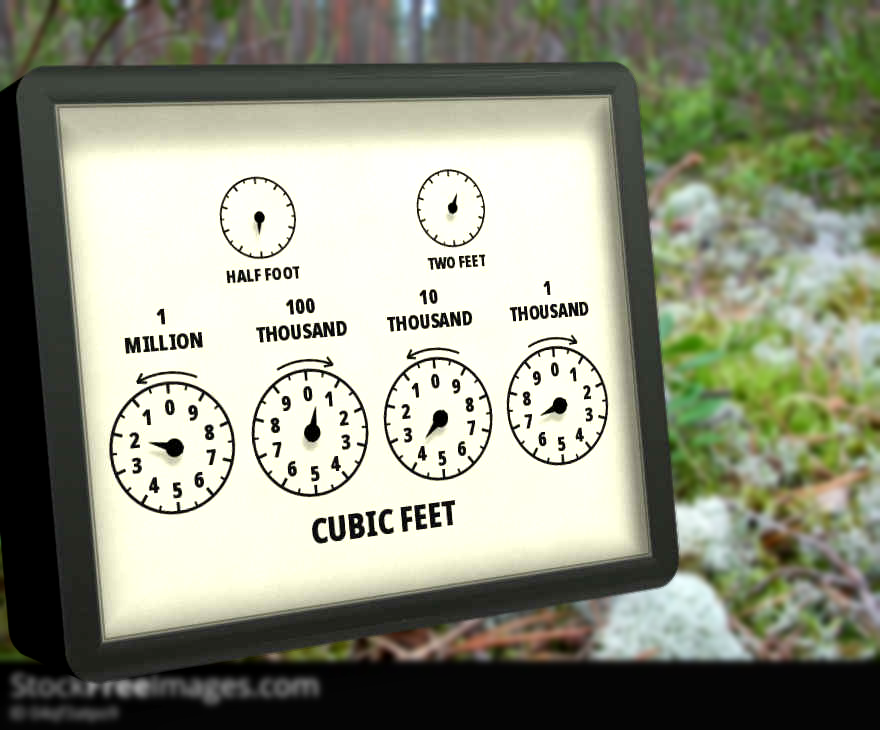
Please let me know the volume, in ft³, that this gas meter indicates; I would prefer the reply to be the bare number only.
203700
